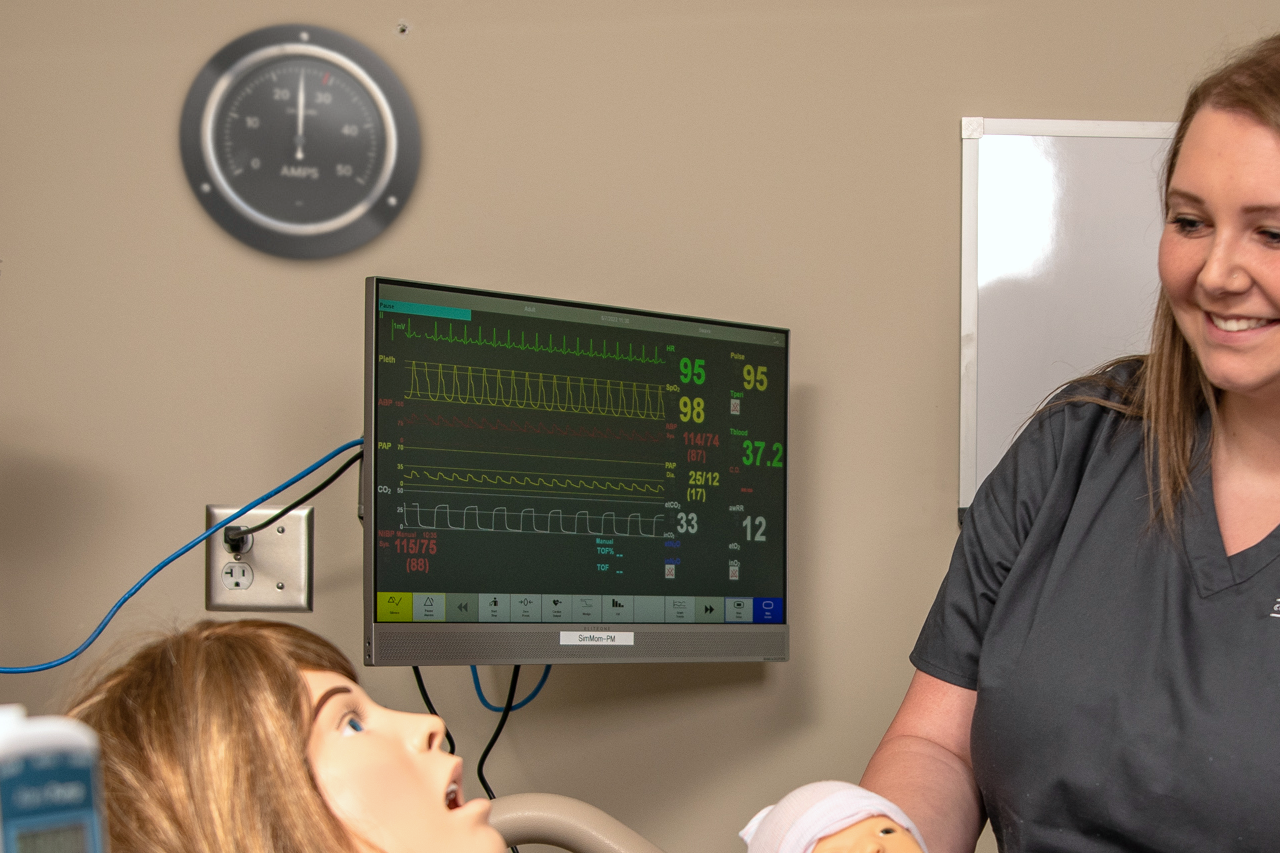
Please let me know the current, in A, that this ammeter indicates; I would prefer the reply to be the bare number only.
25
